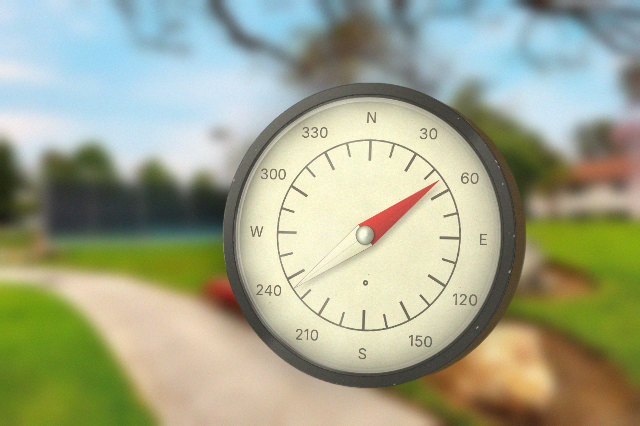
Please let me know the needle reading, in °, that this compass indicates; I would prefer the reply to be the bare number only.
52.5
